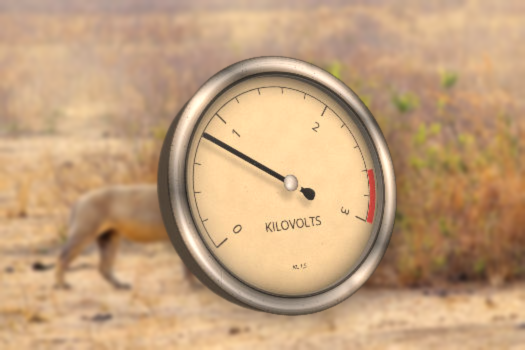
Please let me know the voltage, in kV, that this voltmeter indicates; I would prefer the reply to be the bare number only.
0.8
